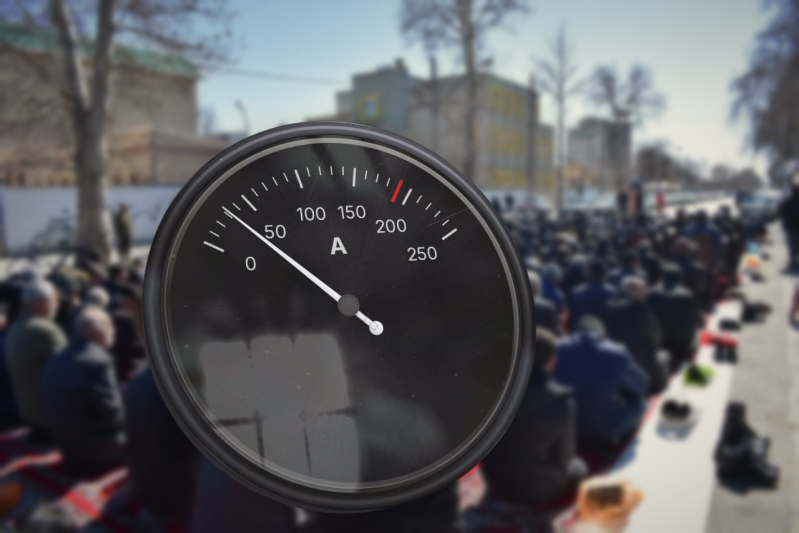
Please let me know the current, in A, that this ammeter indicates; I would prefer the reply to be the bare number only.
30
